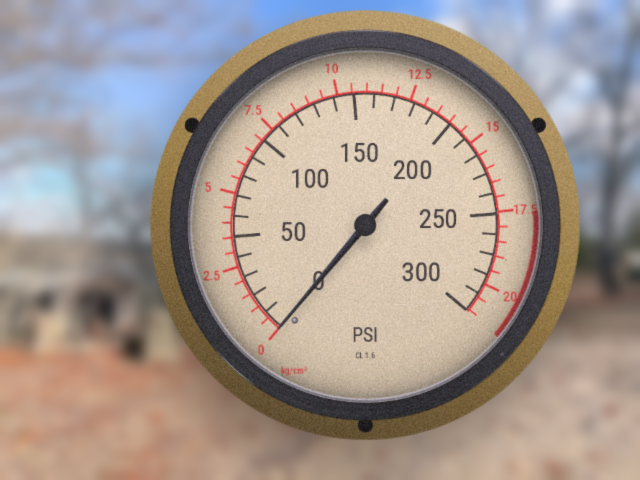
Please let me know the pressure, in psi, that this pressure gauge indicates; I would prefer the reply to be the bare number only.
0
